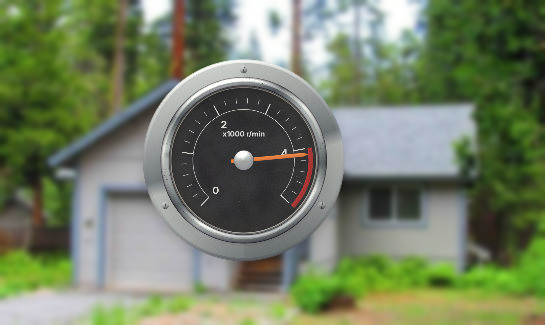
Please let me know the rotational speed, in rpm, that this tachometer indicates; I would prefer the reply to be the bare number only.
4100
